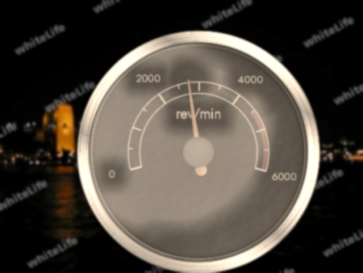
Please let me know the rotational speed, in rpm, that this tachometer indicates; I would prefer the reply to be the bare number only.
2750
